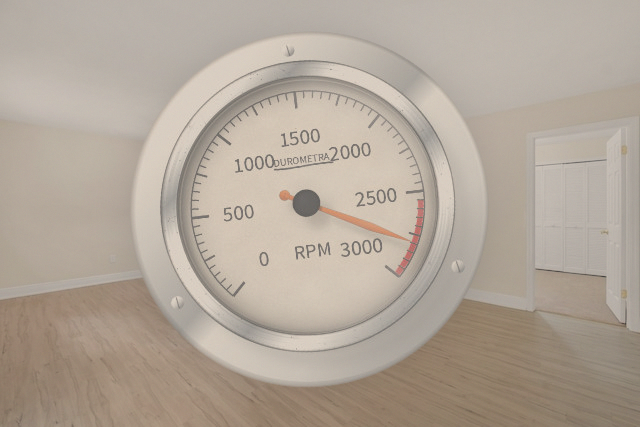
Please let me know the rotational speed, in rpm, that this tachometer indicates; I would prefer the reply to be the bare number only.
2800
